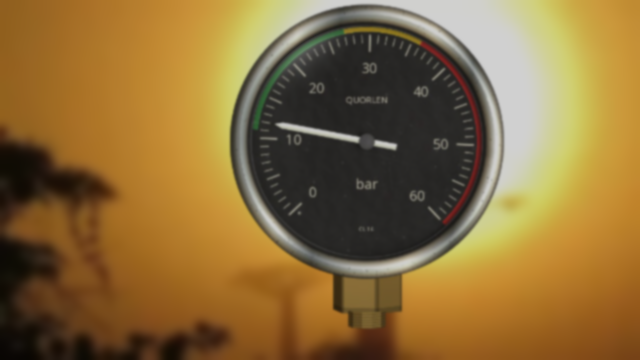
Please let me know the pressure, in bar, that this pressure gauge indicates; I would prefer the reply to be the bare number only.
12
